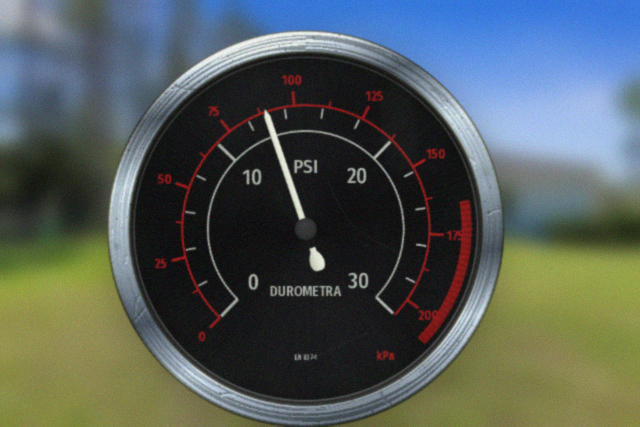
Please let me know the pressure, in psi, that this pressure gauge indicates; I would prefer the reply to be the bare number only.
13
